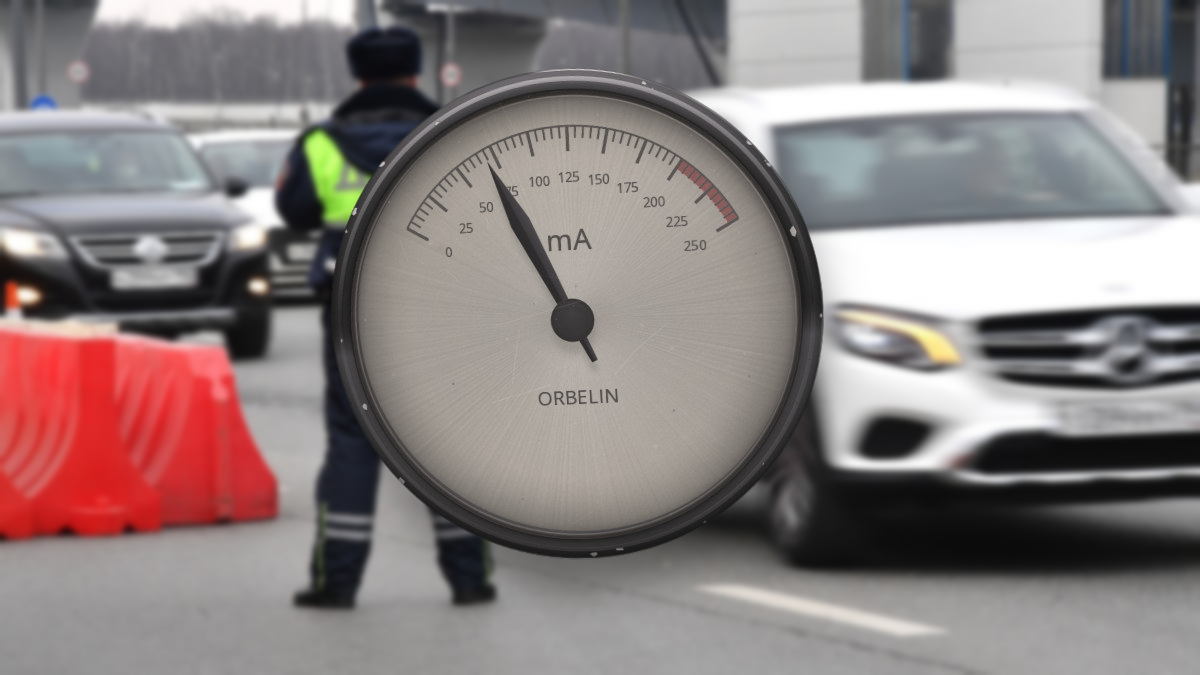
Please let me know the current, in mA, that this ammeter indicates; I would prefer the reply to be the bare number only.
70
